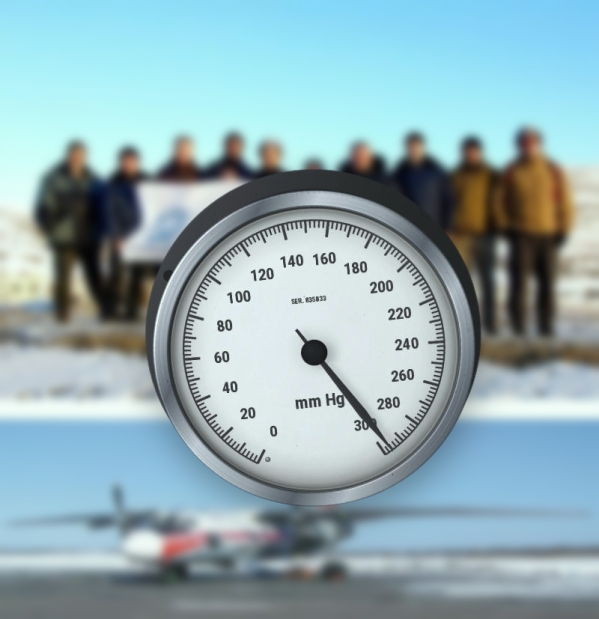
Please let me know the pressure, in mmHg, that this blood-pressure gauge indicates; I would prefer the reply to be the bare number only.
296
